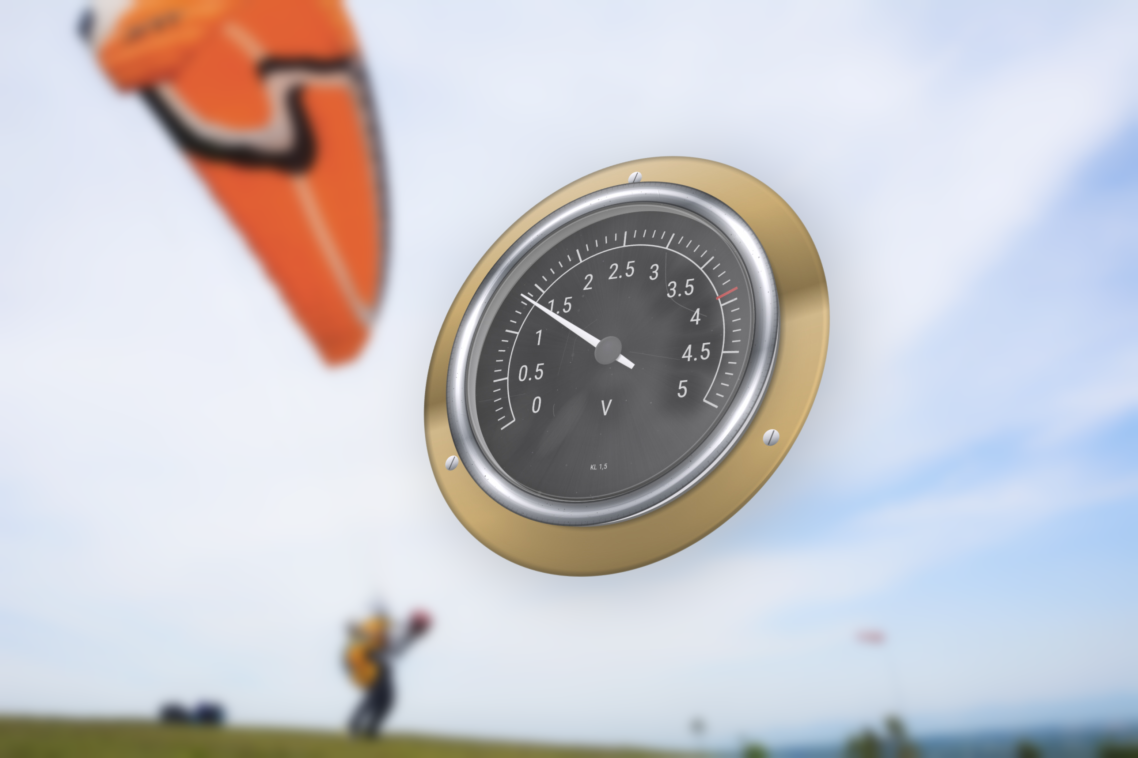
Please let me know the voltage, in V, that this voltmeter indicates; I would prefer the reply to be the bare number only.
1.35
